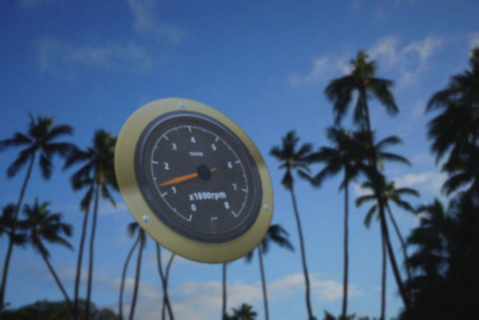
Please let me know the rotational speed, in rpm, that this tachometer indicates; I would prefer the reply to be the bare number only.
1250
